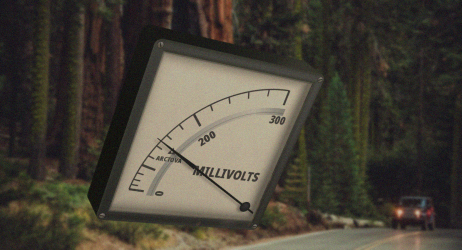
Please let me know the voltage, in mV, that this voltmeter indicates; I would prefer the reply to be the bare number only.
150
